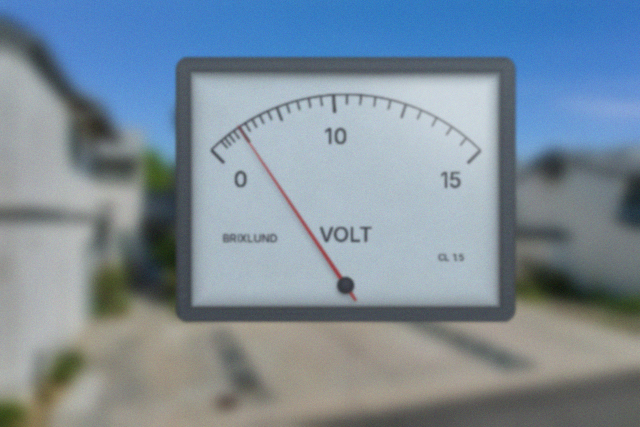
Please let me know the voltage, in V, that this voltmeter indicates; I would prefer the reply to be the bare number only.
5
